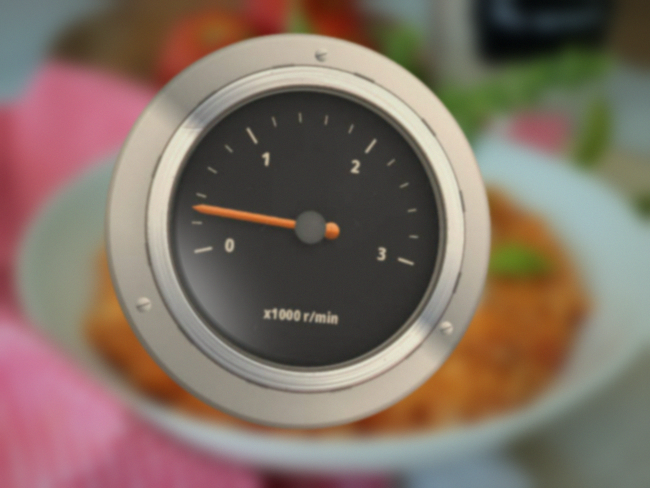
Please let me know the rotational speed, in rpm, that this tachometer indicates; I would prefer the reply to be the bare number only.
300
